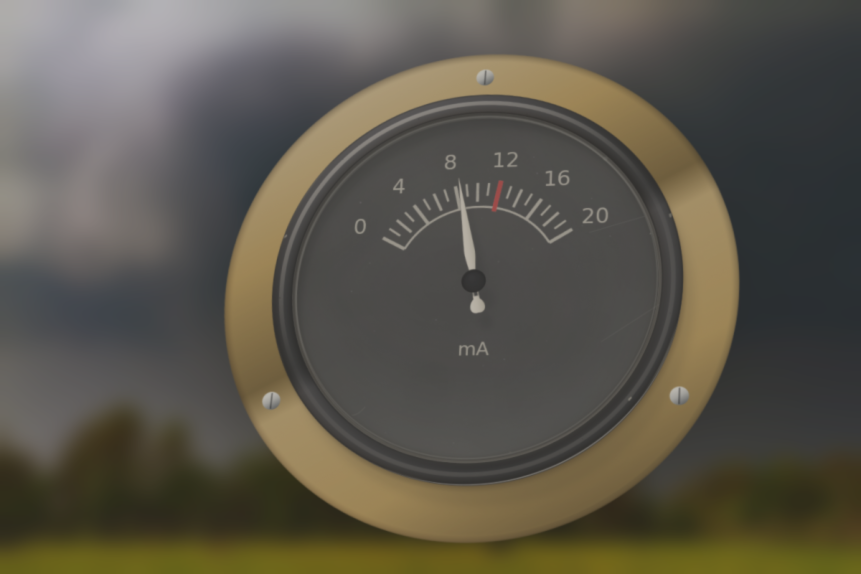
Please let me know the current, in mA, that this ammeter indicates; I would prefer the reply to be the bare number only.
8.5
